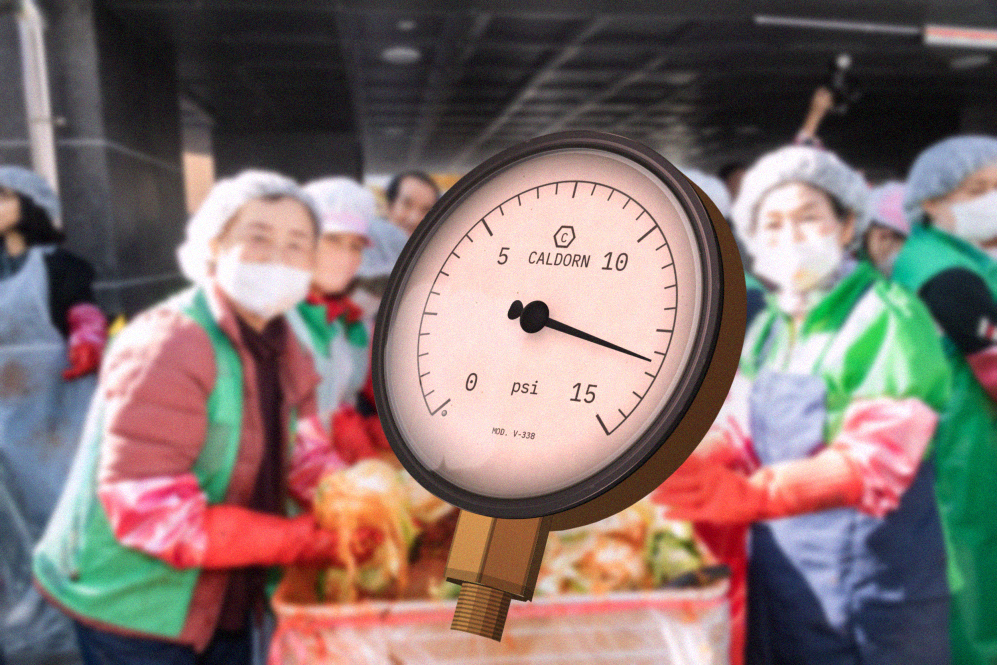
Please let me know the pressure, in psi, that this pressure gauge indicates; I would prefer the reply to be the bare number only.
13.25
